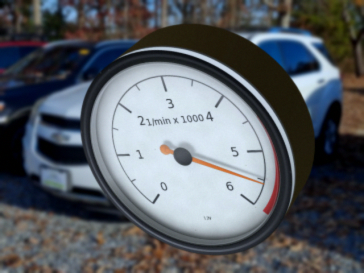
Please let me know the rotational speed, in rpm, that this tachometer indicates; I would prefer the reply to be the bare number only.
5500
